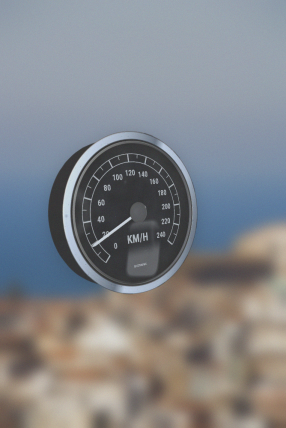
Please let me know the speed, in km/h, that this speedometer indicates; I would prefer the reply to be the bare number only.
20
